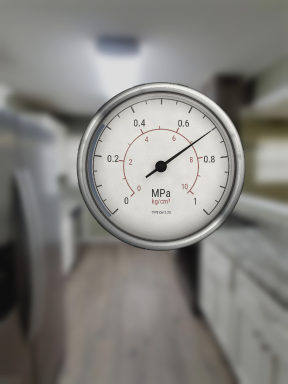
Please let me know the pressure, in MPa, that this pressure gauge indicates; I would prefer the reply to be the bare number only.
0.7
